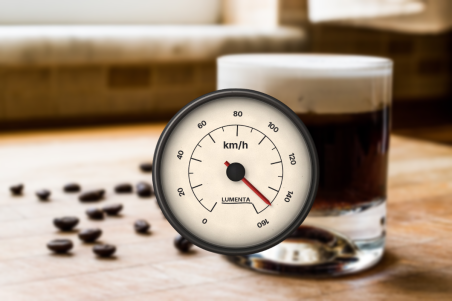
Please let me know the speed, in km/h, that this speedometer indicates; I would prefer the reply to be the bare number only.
150
